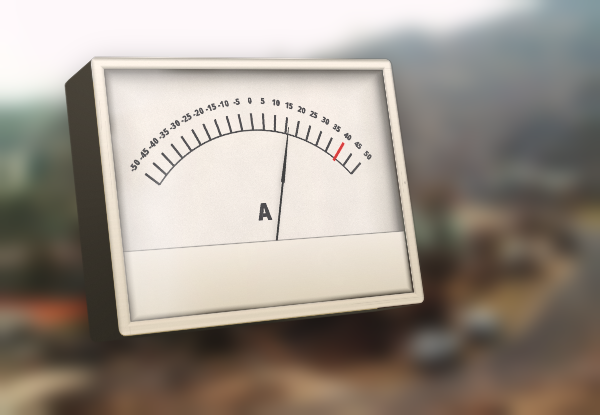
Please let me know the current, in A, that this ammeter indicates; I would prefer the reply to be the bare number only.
15
